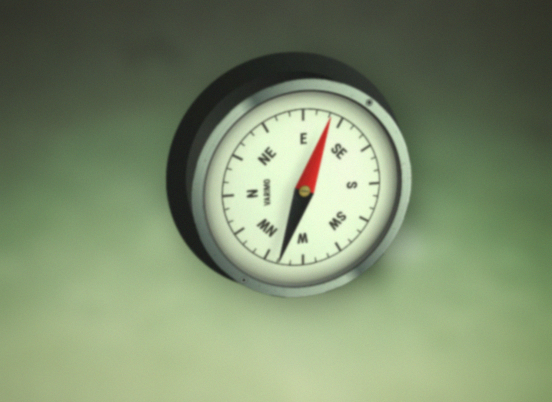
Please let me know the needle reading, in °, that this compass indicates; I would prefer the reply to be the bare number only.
110
